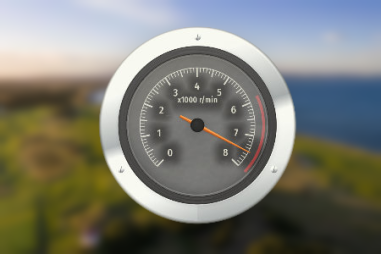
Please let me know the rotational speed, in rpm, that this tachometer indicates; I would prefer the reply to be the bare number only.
7500
